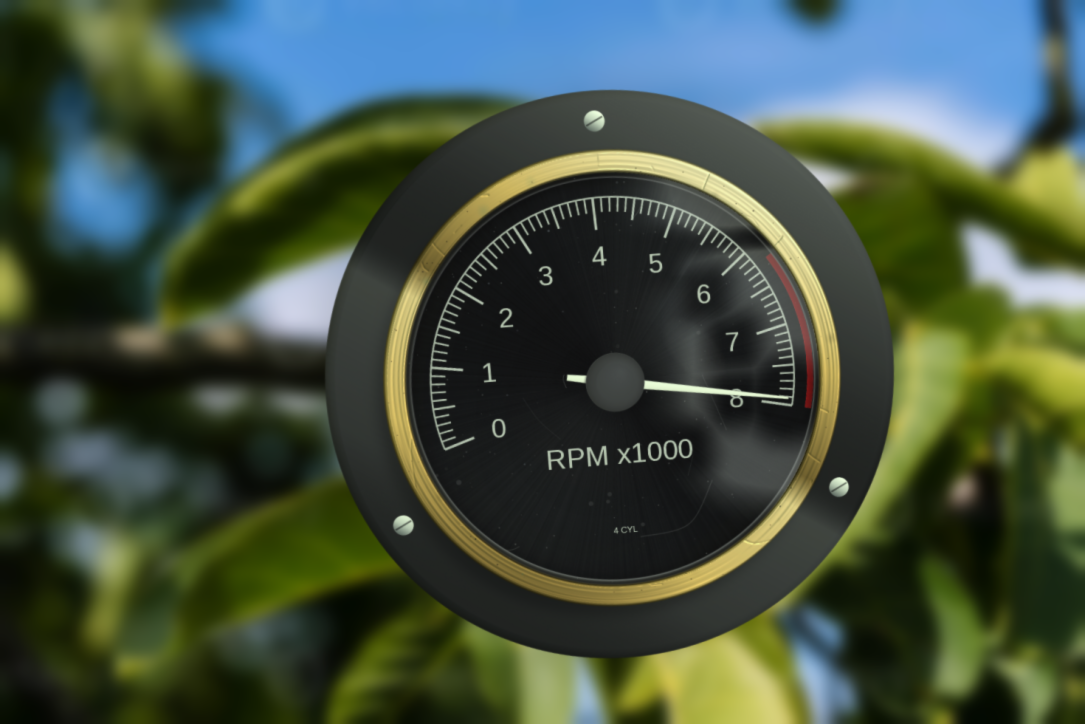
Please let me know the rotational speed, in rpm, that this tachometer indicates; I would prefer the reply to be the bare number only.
7900
